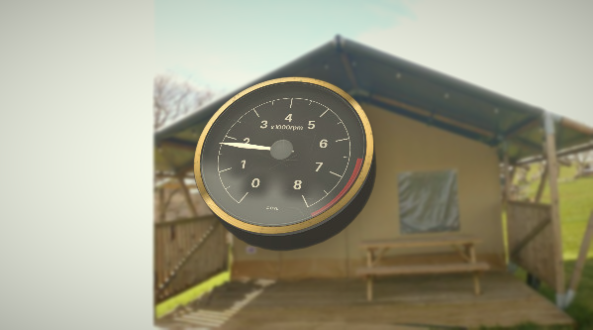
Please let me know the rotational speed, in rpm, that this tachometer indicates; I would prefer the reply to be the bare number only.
1750
